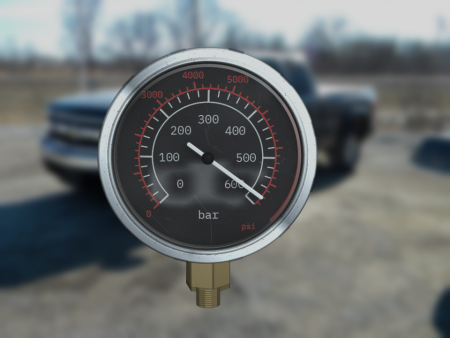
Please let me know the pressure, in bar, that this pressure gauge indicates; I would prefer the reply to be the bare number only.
580
